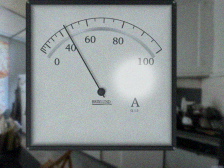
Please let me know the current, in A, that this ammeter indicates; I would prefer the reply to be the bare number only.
45
